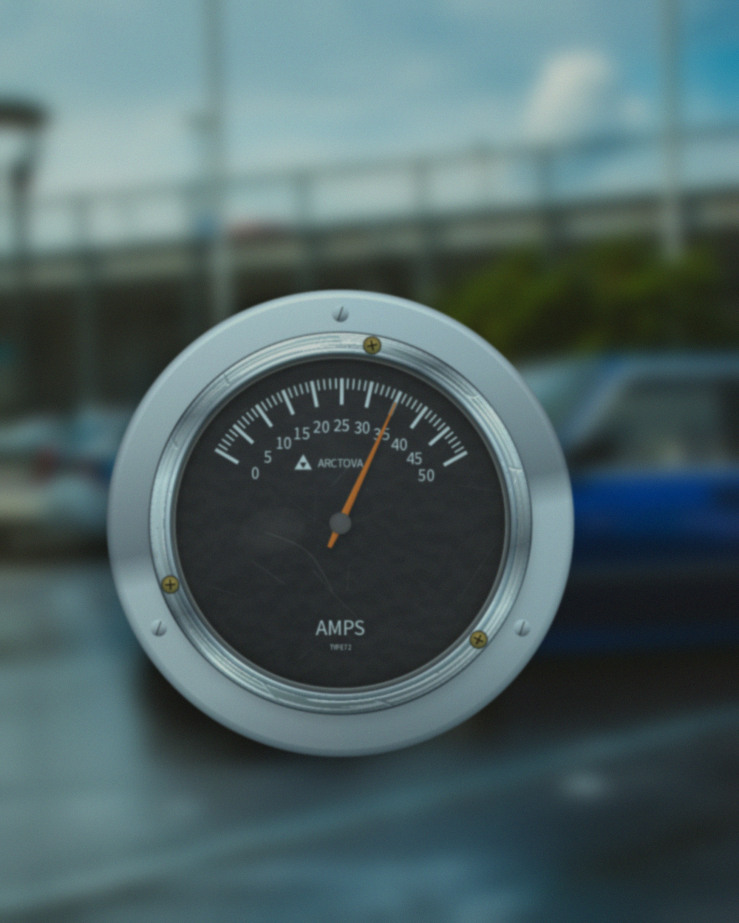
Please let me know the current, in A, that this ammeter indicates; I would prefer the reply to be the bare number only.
35
